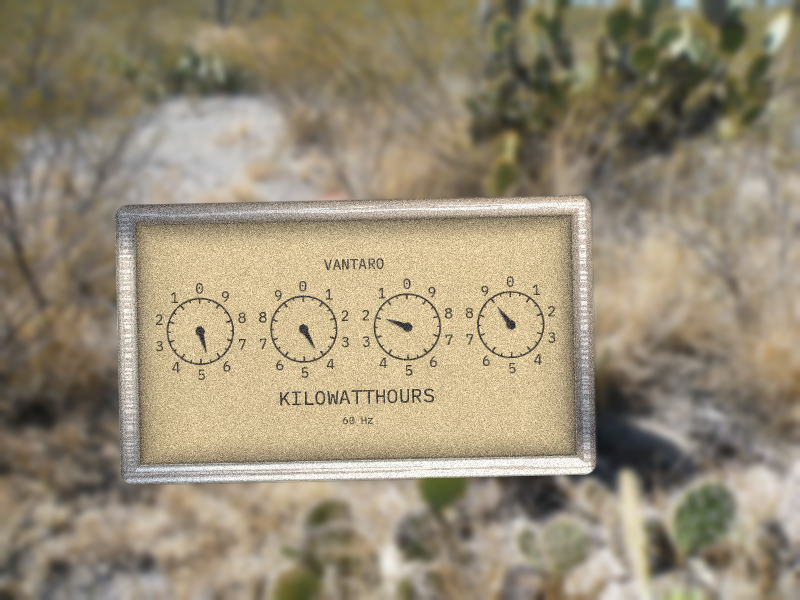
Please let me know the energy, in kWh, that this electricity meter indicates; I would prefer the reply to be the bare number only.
5419
